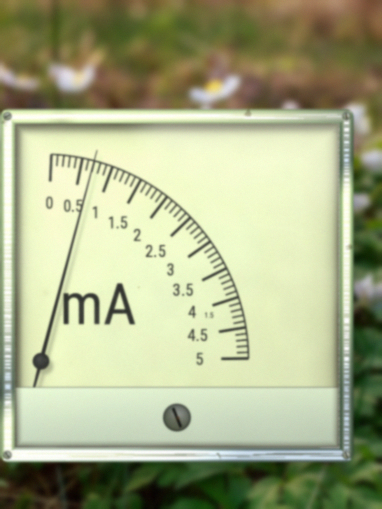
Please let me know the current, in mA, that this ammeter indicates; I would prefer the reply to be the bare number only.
0.7
